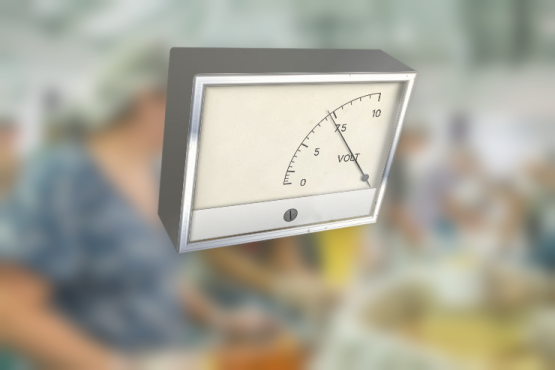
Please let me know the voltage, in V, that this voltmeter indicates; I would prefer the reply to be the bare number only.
7.25
